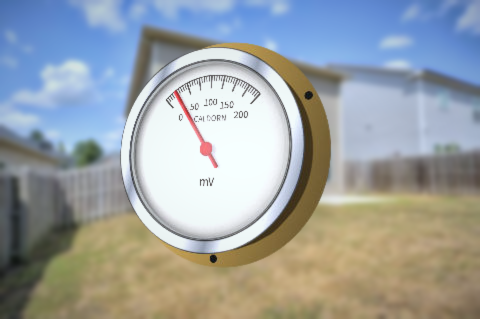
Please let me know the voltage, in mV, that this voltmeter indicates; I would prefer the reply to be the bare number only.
25
